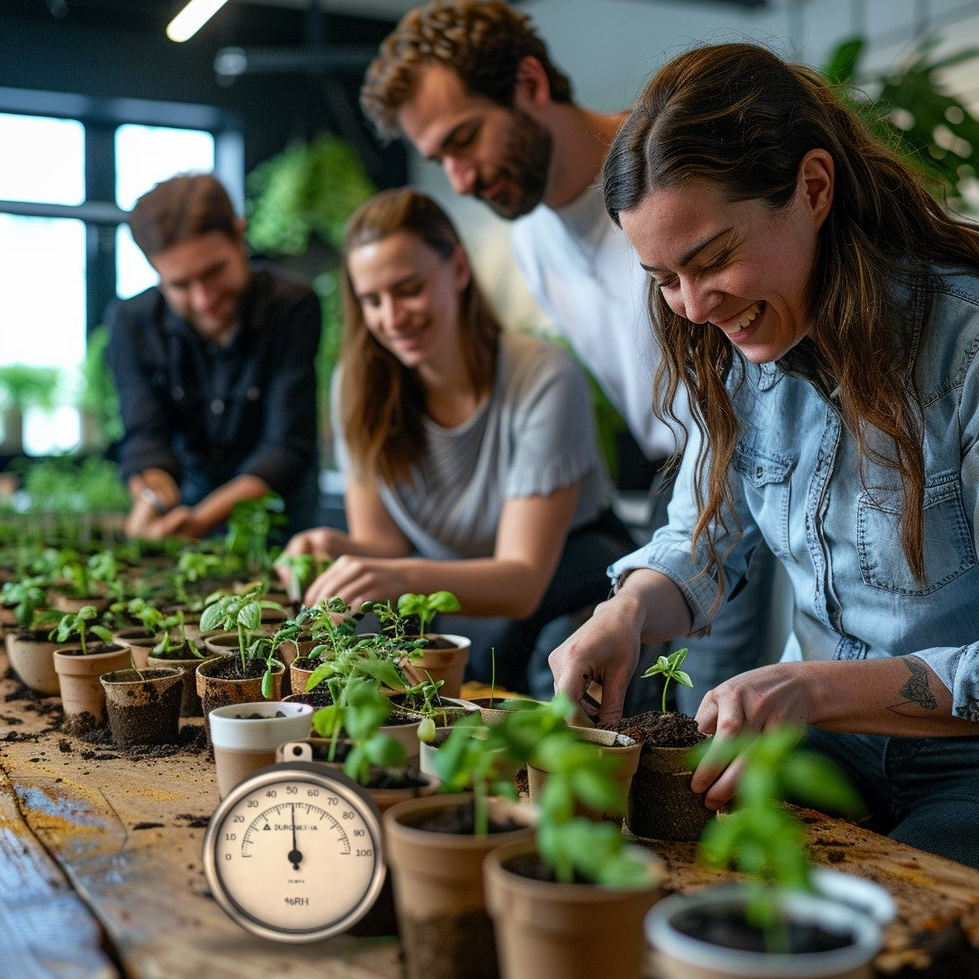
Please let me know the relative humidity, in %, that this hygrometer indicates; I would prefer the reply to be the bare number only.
50
